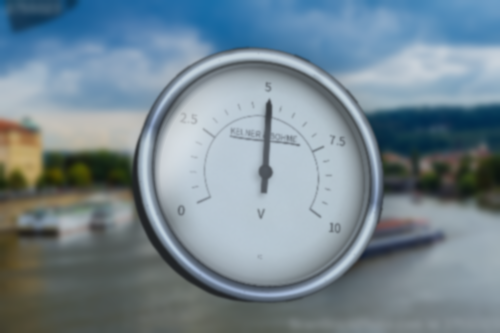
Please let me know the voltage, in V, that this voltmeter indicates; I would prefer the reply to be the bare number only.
5
